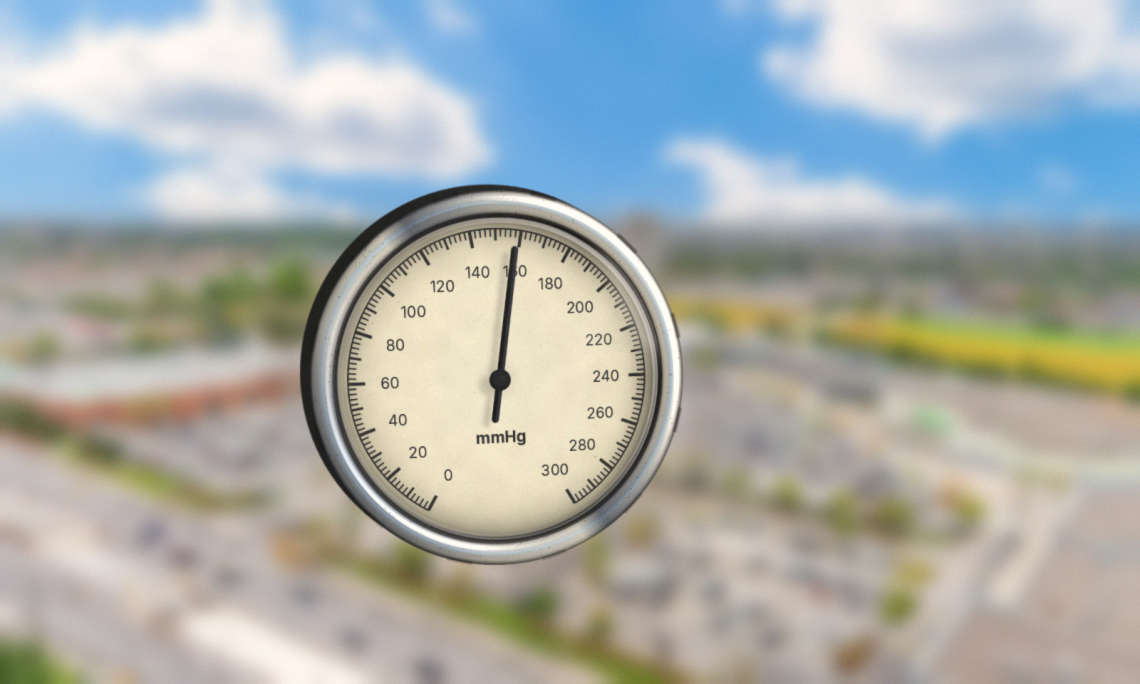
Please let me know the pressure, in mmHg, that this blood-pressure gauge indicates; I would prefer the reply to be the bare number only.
158
